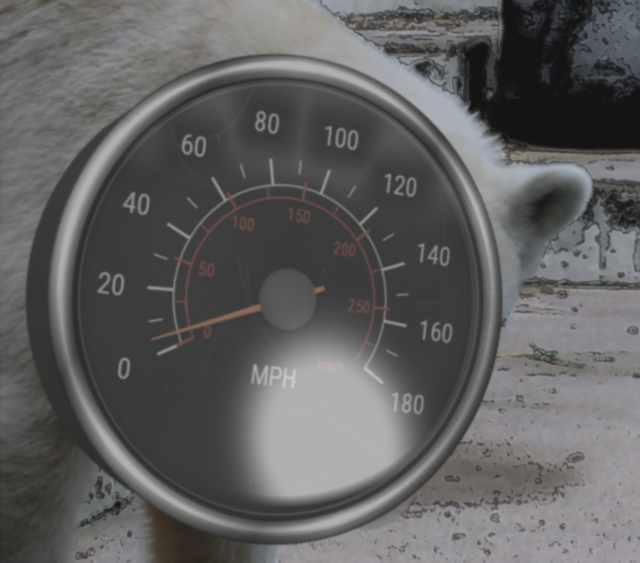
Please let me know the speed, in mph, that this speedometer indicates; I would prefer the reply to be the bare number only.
5
